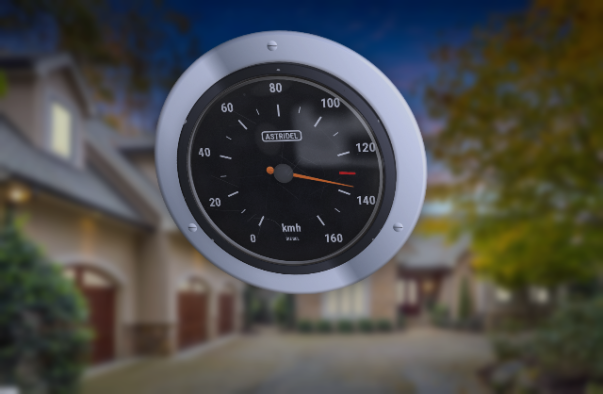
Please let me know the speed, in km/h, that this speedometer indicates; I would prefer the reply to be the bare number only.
135
